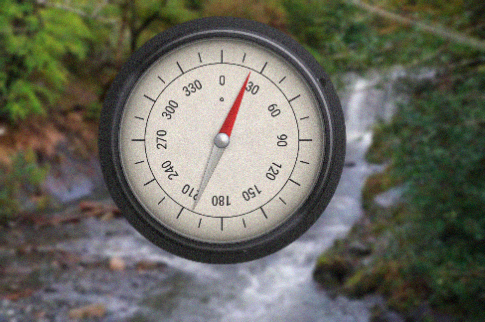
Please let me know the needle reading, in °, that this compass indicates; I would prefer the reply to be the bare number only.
22.5
